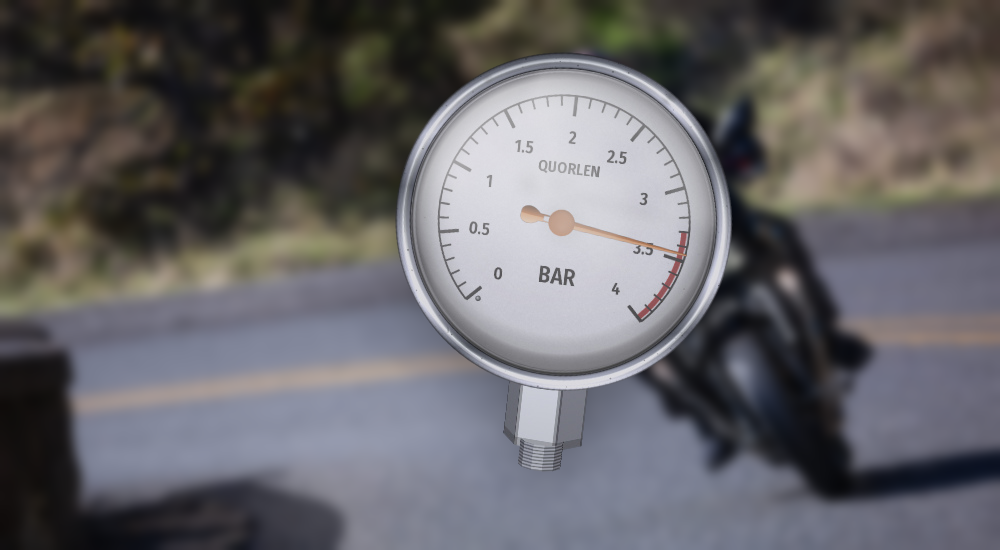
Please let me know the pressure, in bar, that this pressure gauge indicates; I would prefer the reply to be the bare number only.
3.45
